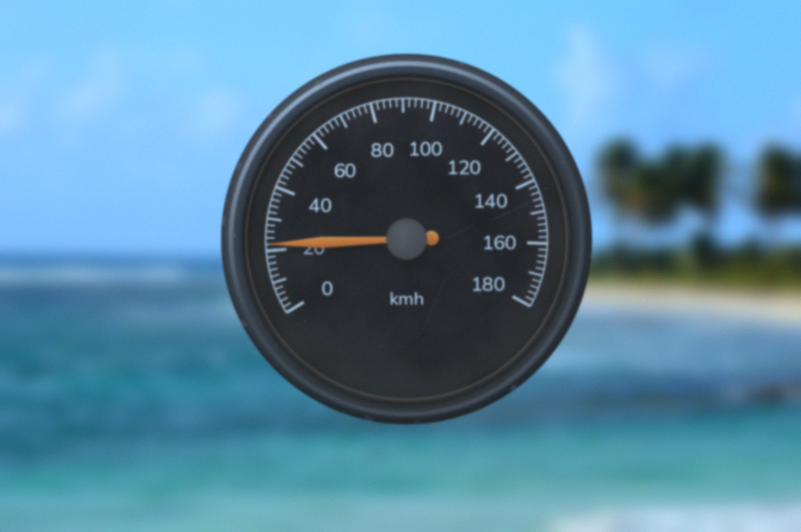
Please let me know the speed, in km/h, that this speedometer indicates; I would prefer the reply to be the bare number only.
22
